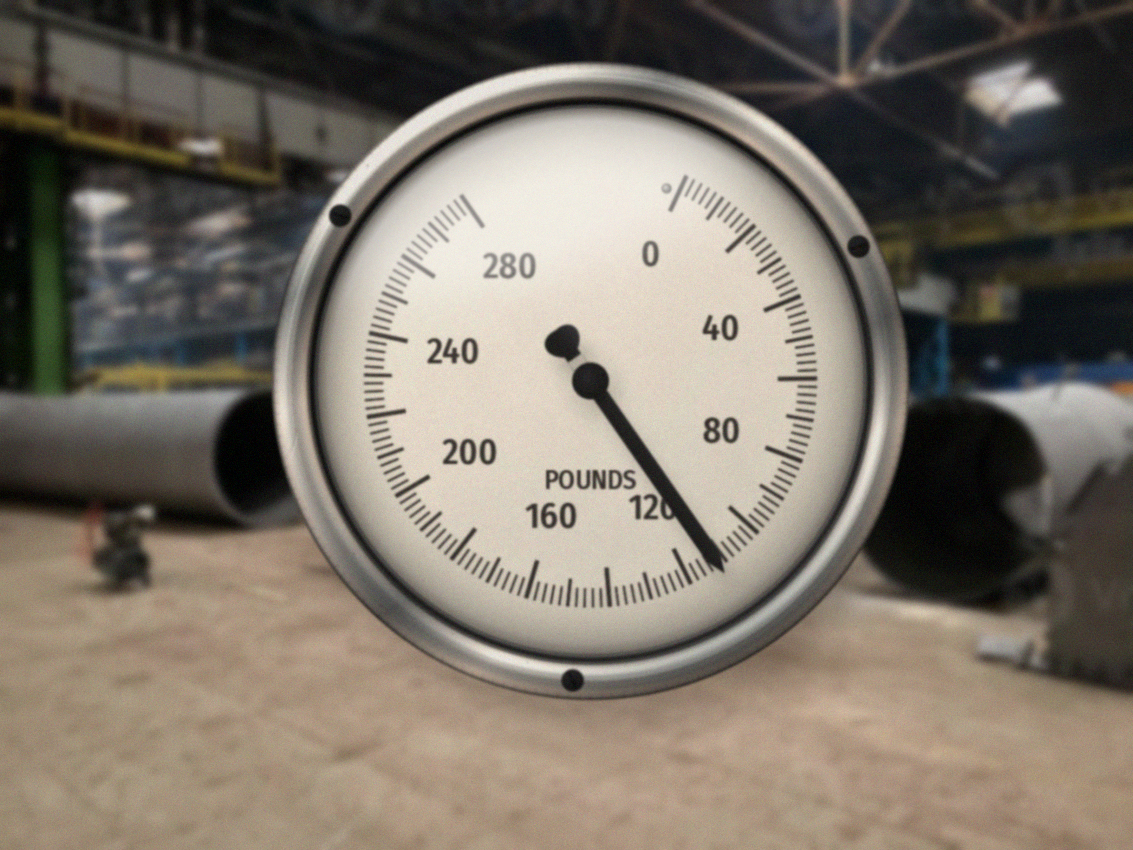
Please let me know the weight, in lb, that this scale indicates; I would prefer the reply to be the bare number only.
112
